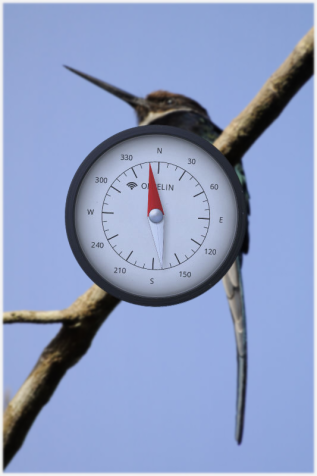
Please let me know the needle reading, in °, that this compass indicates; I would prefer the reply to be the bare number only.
350
